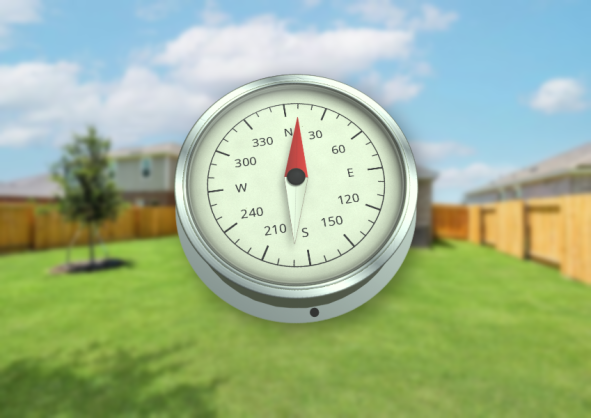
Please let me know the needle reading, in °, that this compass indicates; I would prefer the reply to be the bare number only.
10
